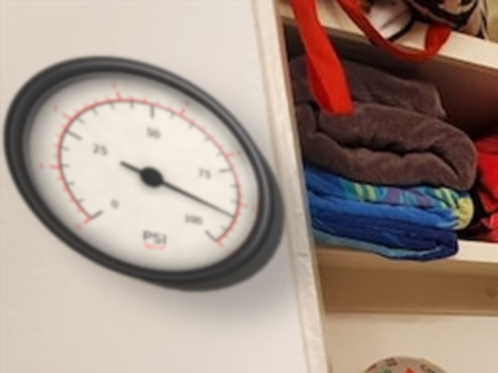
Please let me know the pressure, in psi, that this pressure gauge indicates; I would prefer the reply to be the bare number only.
90
